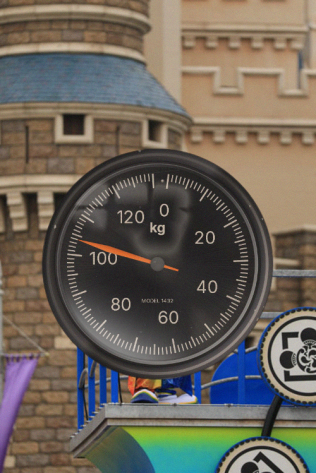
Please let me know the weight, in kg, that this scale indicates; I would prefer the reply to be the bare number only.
104
